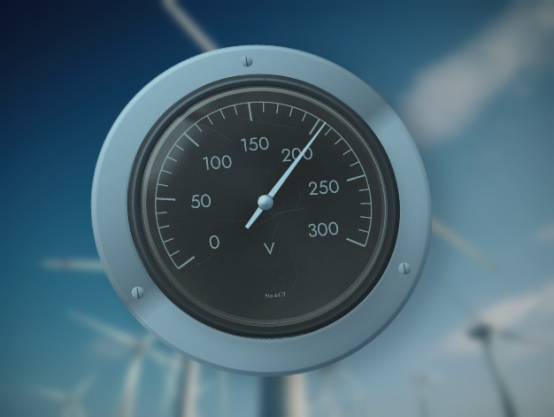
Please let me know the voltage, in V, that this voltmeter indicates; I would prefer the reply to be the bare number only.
205
